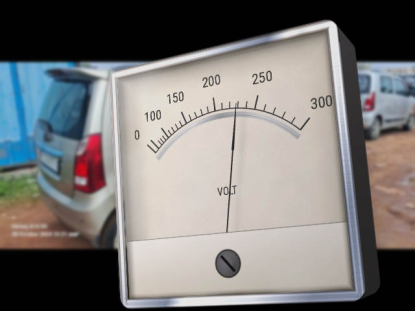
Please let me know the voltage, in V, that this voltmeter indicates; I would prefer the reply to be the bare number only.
230
